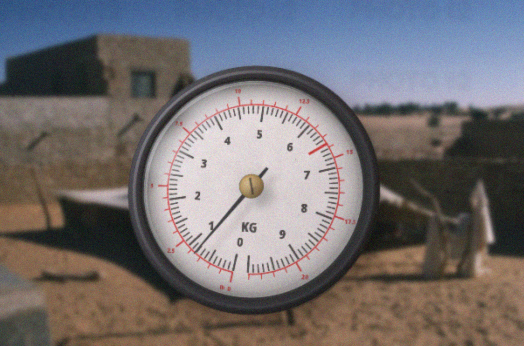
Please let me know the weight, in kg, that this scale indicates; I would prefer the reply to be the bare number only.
0.8
